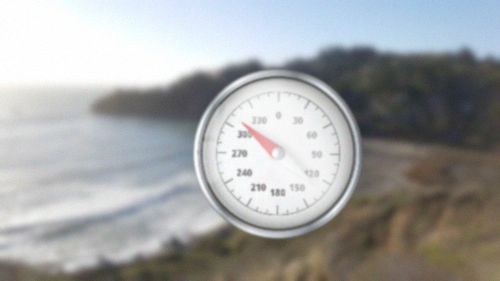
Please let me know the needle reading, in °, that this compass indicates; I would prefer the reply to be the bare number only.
310
